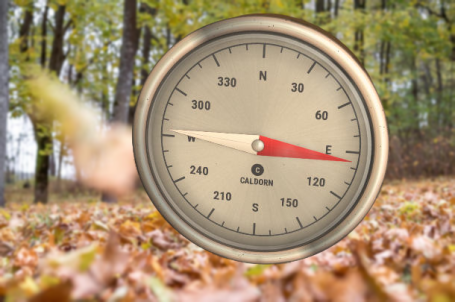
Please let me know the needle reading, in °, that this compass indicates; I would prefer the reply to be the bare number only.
95
